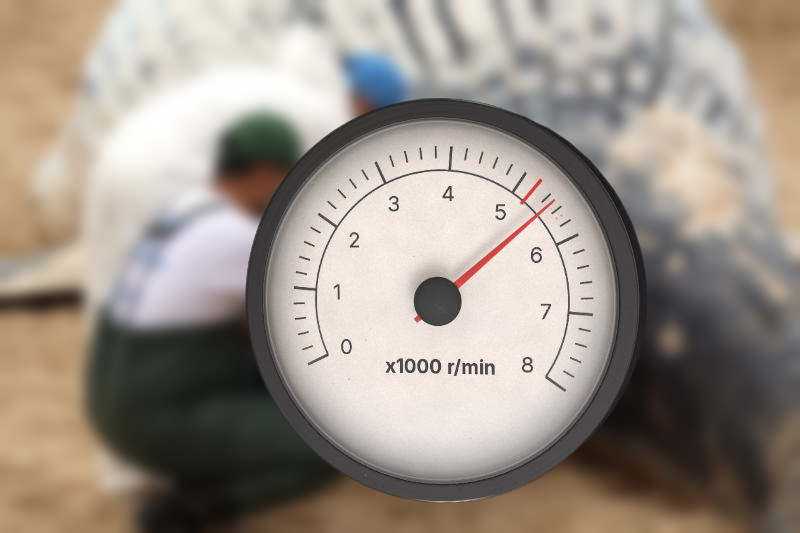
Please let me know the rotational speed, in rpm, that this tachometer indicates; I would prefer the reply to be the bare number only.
5500
